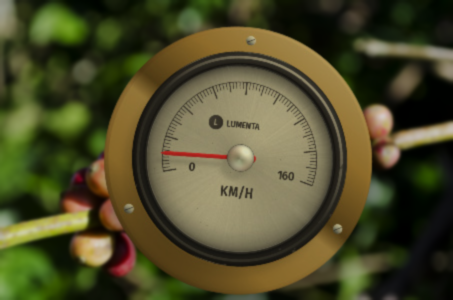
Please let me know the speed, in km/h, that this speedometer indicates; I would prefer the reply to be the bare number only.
10
